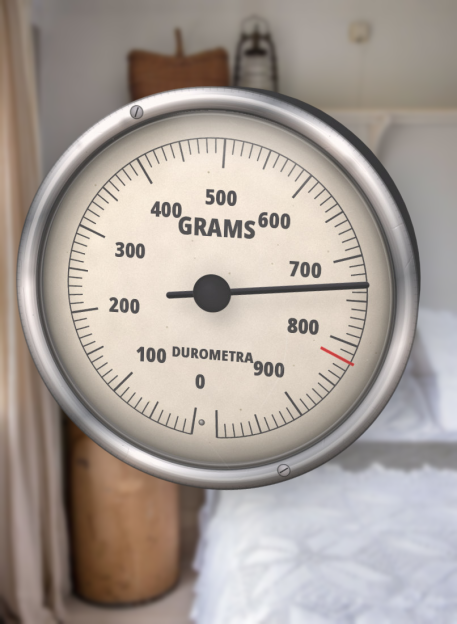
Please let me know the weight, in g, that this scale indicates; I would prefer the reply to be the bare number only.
730
